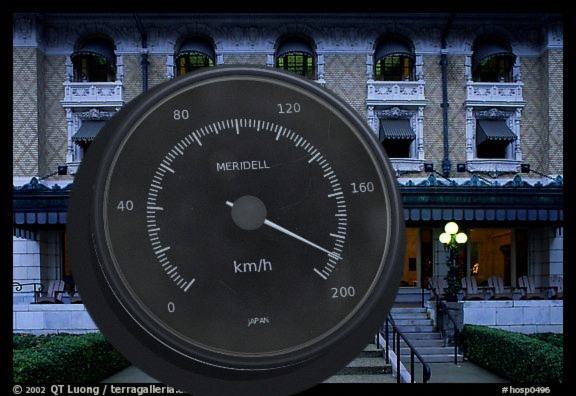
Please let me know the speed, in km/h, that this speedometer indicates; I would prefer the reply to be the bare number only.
190
